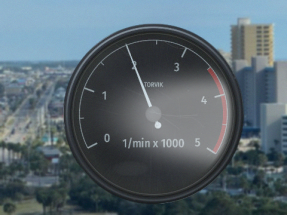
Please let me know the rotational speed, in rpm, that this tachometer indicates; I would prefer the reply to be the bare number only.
2000
